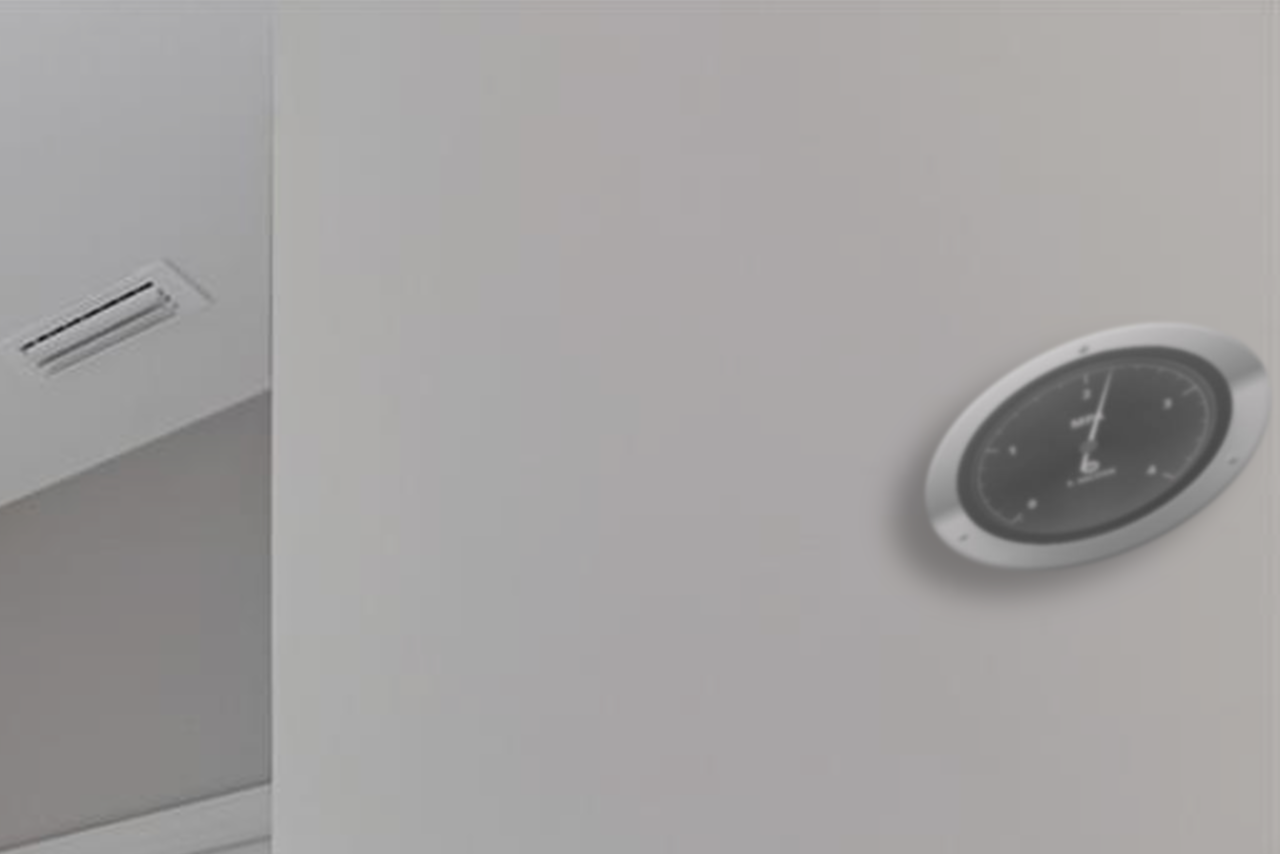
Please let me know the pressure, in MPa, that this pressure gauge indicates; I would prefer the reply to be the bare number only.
2.2
